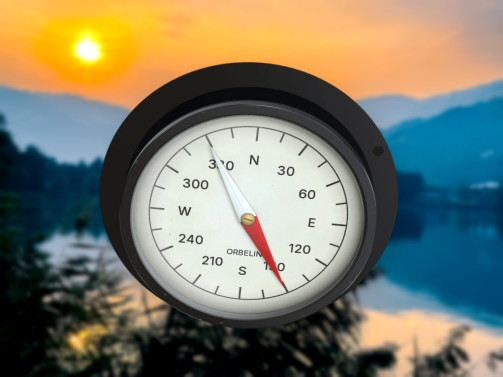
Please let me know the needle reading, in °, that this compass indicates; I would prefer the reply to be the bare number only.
150
